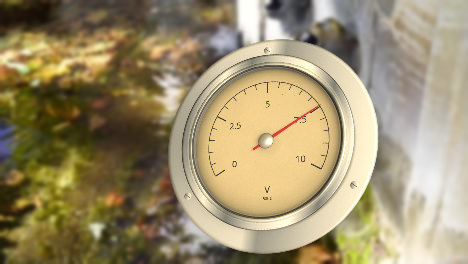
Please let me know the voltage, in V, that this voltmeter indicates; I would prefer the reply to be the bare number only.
7.5
